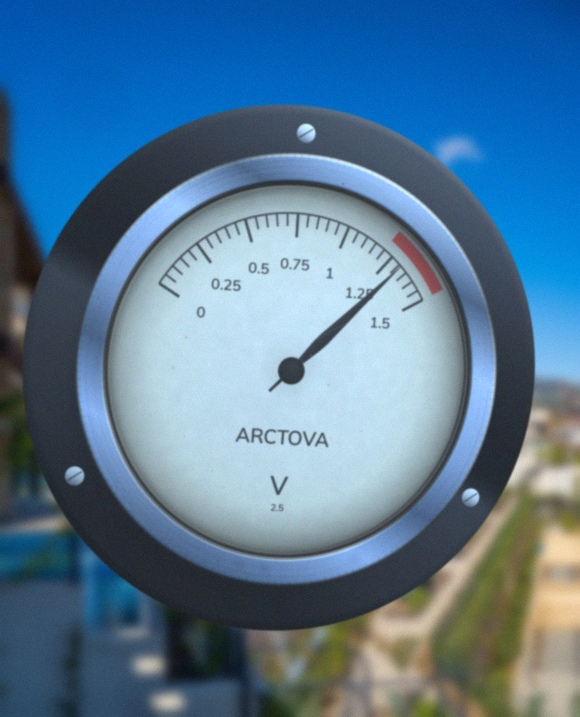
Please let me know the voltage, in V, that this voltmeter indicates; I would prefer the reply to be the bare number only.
1.3
